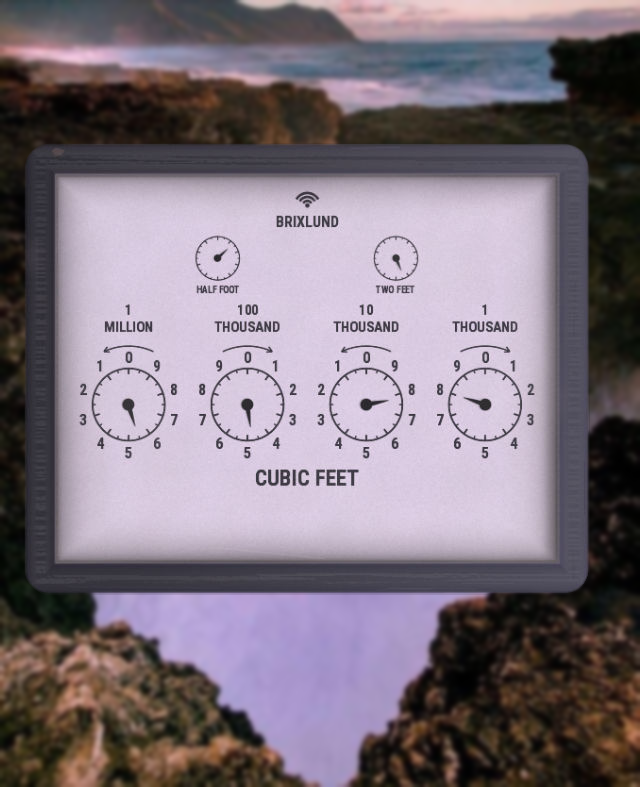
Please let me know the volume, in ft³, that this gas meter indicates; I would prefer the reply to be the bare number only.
547800
